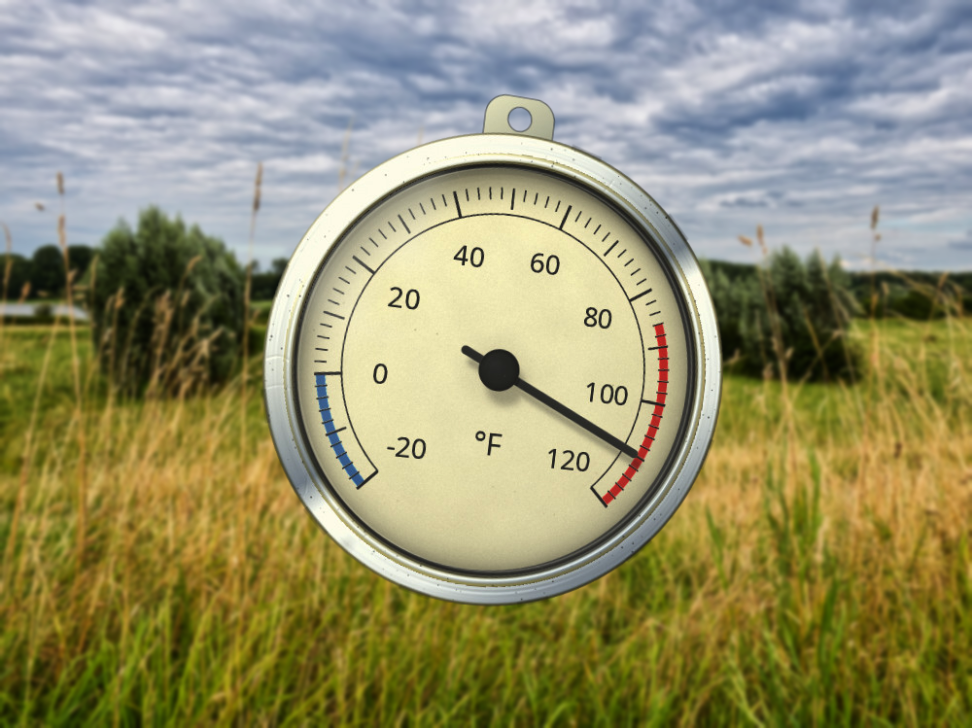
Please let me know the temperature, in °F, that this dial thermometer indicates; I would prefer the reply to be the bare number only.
110
